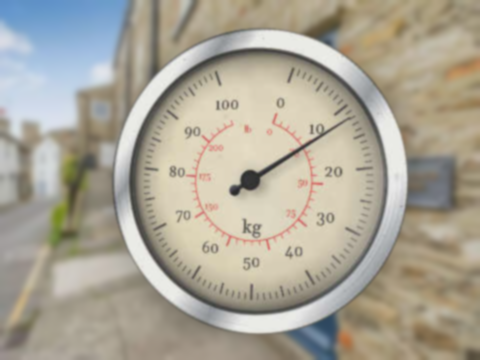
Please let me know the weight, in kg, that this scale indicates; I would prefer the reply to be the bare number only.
12
